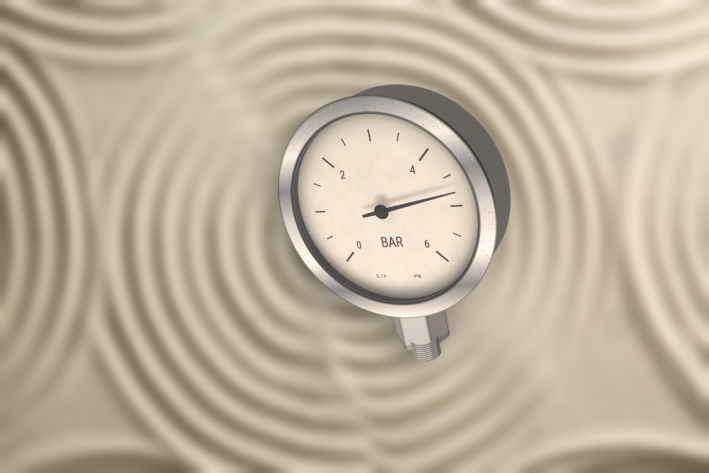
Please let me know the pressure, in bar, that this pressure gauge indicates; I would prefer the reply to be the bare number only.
4.75
